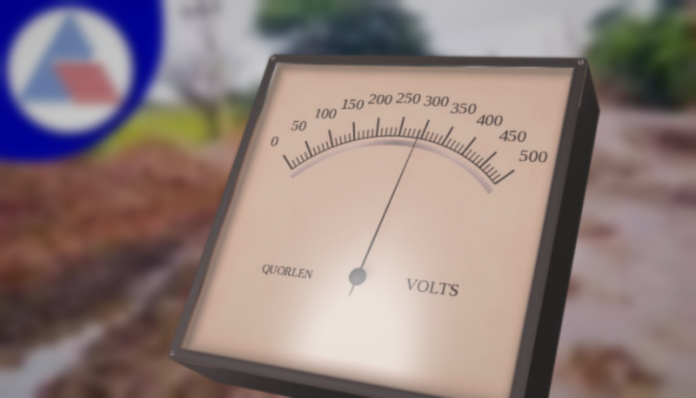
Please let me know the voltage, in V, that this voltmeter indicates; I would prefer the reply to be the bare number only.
300
